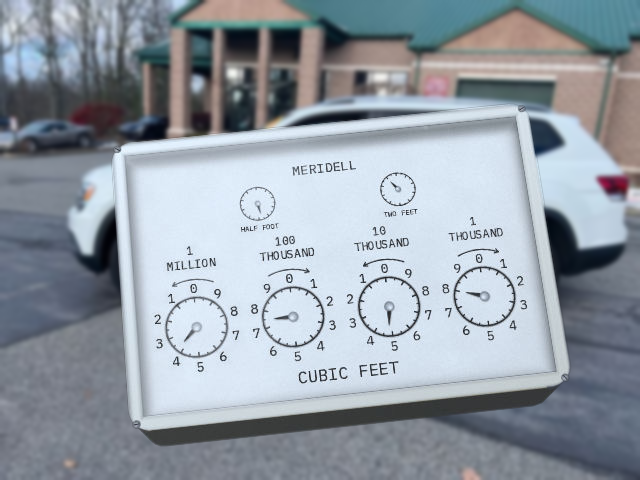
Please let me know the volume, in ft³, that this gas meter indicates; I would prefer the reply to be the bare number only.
374800
